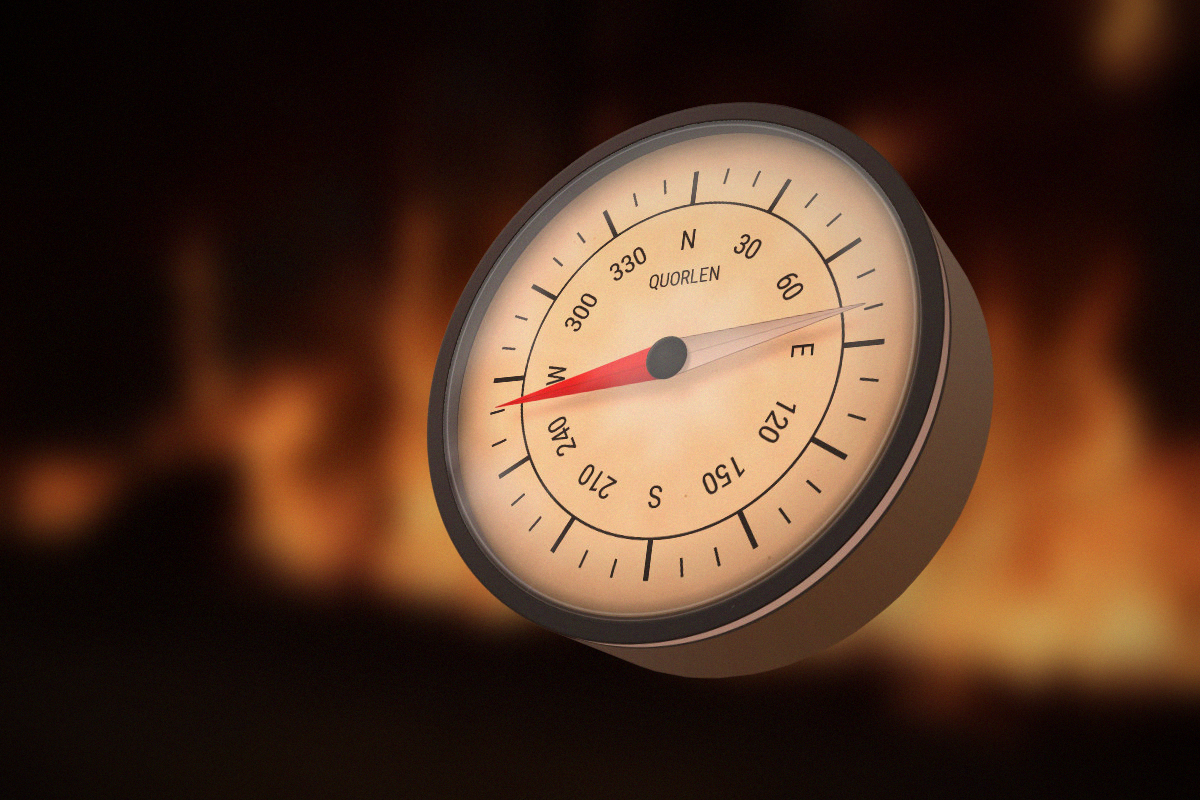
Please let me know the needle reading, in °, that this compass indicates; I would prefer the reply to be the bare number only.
260
